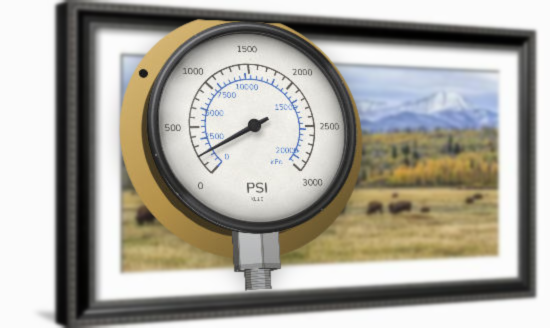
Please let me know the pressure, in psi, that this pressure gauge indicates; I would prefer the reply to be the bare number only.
200
